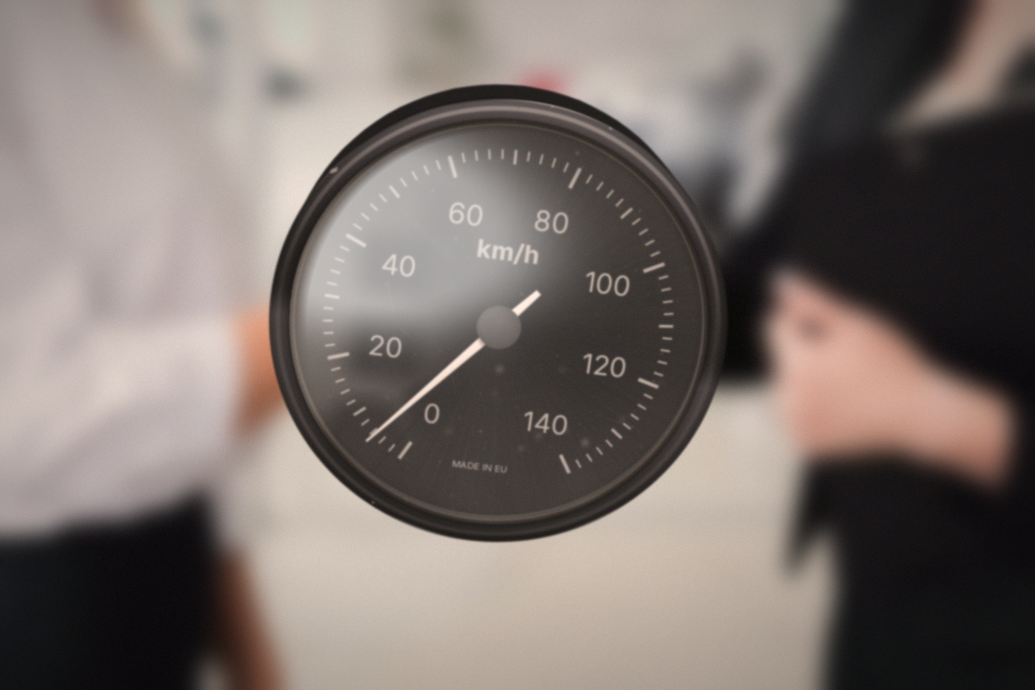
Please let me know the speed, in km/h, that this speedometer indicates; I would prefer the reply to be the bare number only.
6
